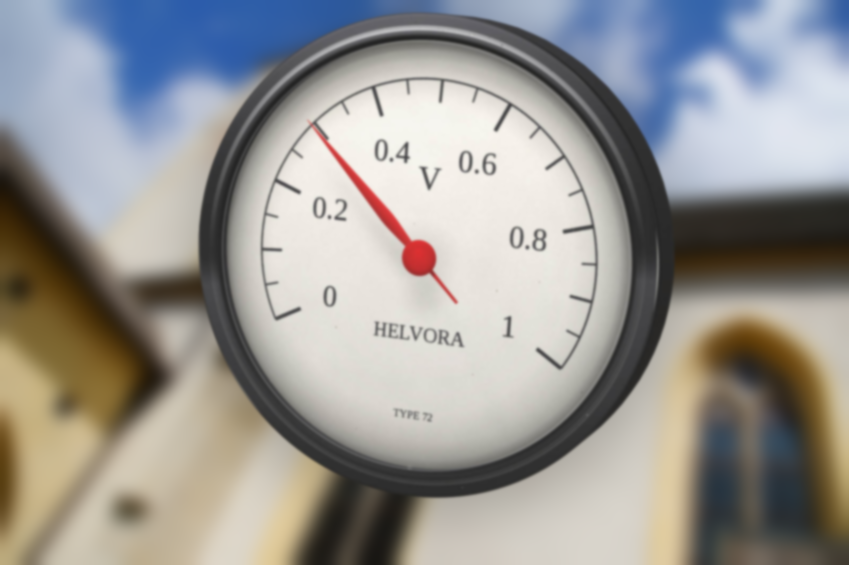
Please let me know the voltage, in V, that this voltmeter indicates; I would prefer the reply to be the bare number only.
0.3
